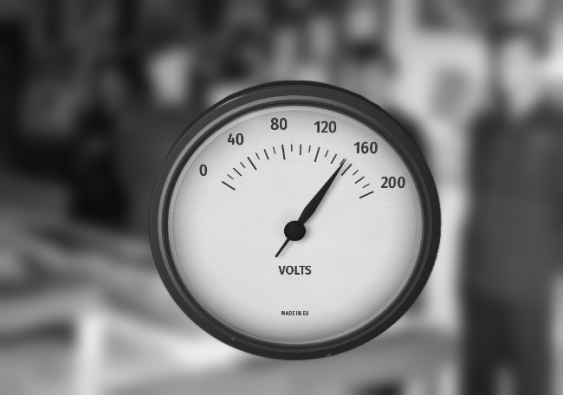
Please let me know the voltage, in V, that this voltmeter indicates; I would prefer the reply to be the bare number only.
150
